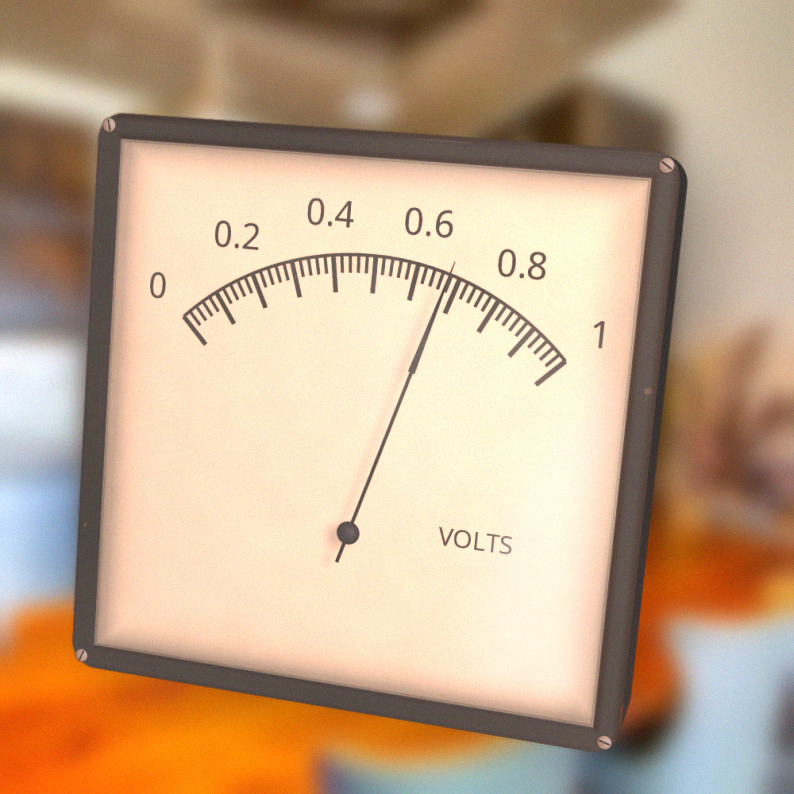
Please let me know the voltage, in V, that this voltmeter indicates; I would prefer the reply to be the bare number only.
0.68
